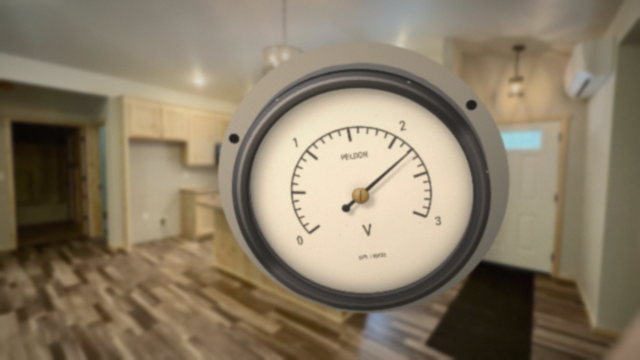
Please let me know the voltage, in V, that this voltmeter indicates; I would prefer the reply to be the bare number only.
2.2
